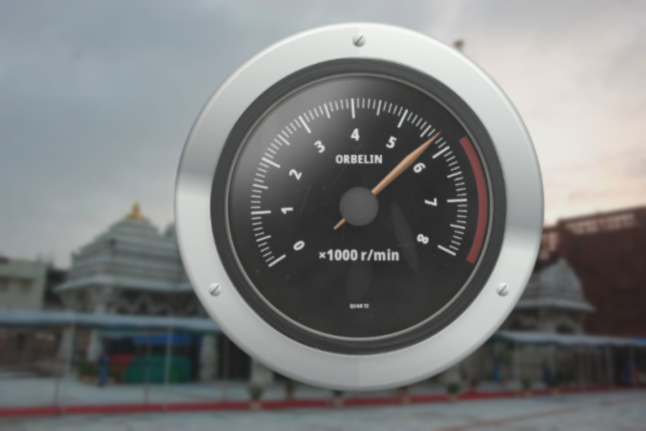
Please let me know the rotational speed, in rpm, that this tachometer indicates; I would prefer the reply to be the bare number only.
5700
